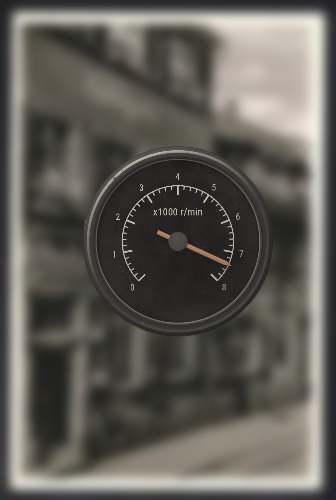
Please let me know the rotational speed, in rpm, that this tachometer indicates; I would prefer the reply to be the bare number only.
7400
